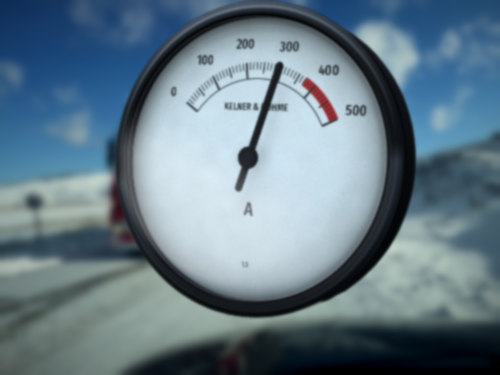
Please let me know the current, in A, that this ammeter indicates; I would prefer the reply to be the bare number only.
300
